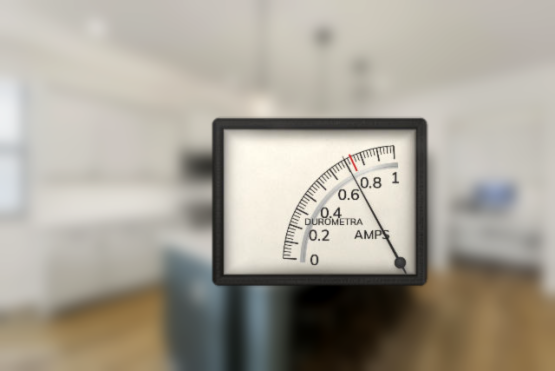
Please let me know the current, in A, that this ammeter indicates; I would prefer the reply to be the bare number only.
0.7
